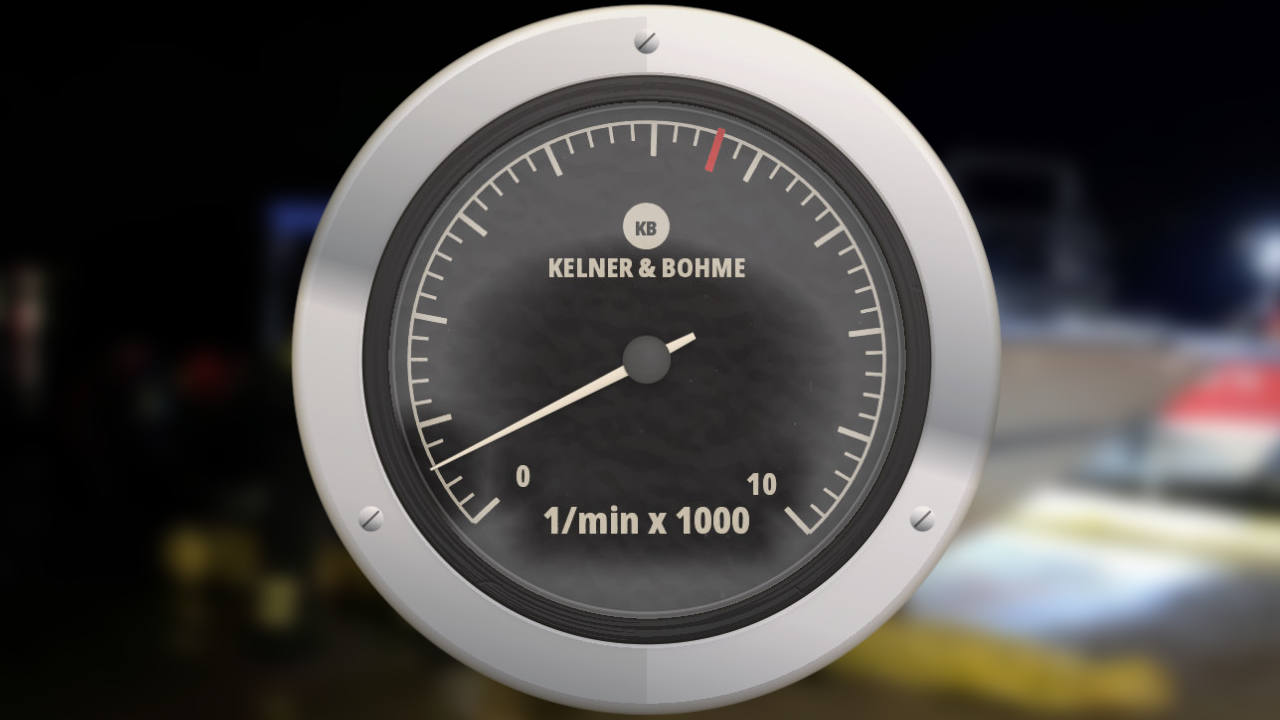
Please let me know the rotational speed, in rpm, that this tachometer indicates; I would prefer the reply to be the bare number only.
600
